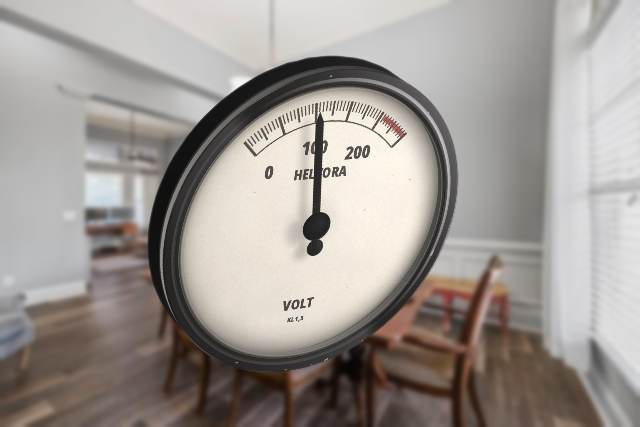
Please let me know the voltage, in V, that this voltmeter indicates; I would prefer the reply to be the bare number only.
100
